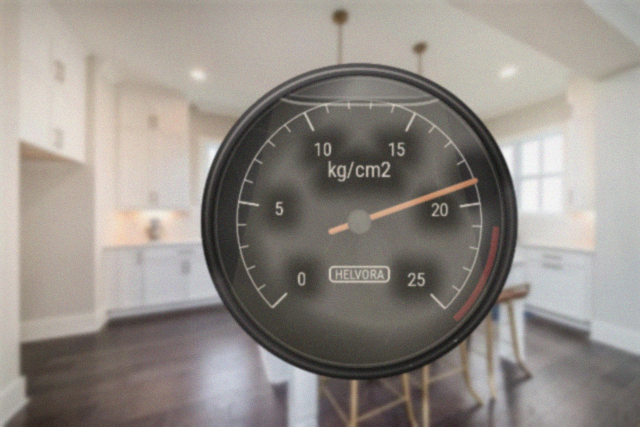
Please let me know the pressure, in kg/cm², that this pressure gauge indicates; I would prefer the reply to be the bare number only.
19
